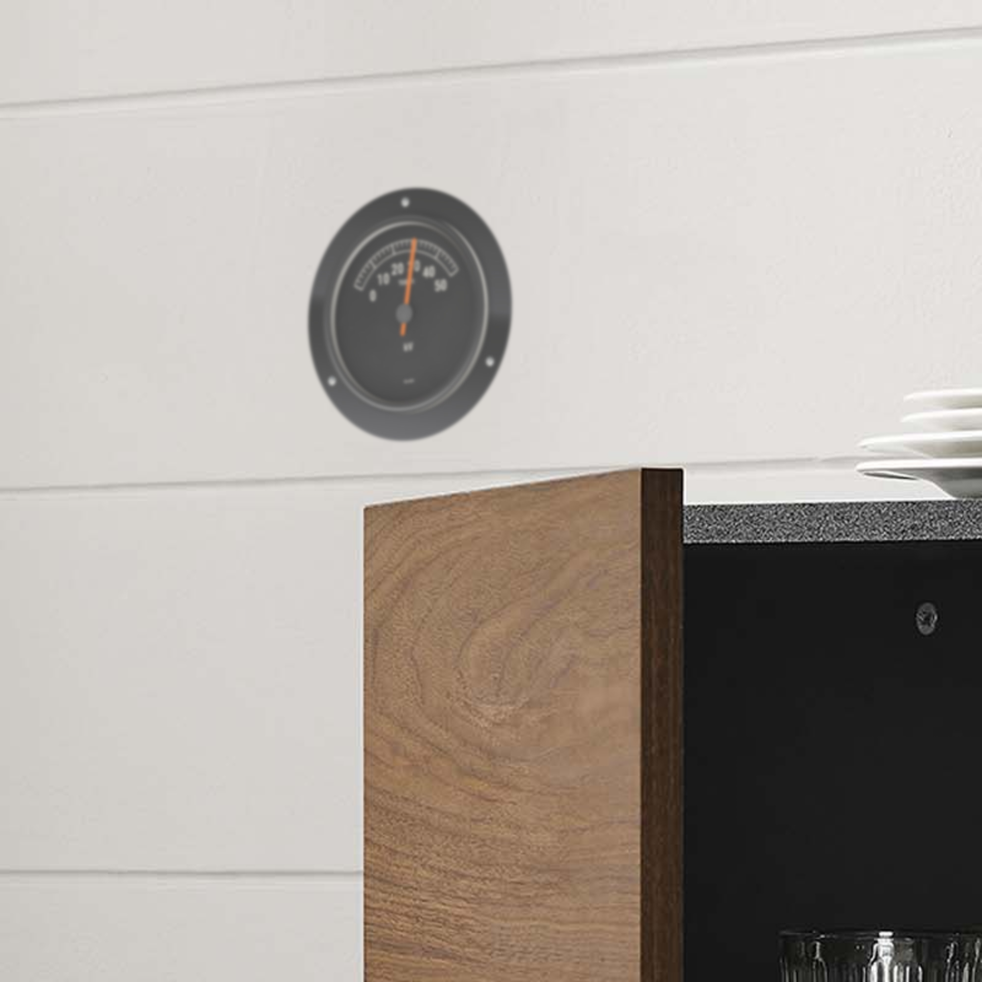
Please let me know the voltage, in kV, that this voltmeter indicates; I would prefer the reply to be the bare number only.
30
